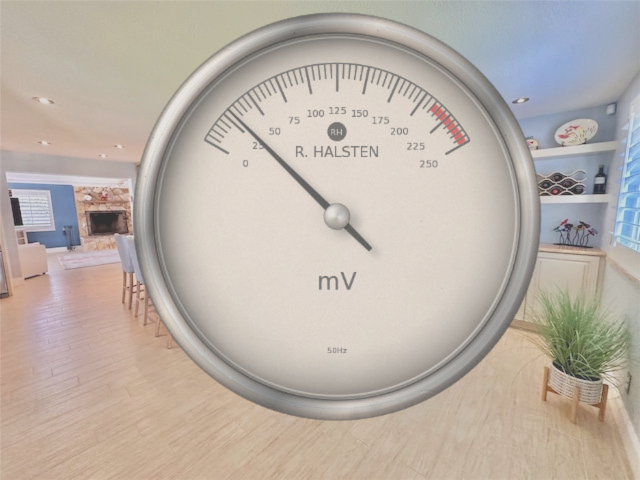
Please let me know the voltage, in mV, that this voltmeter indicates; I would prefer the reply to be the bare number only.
30
